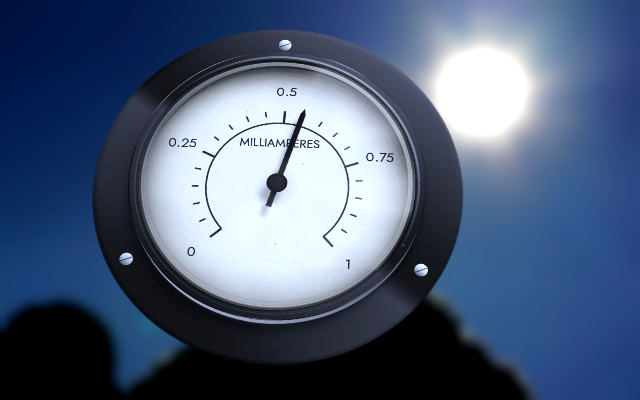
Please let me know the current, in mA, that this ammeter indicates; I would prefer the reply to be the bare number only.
0.55
